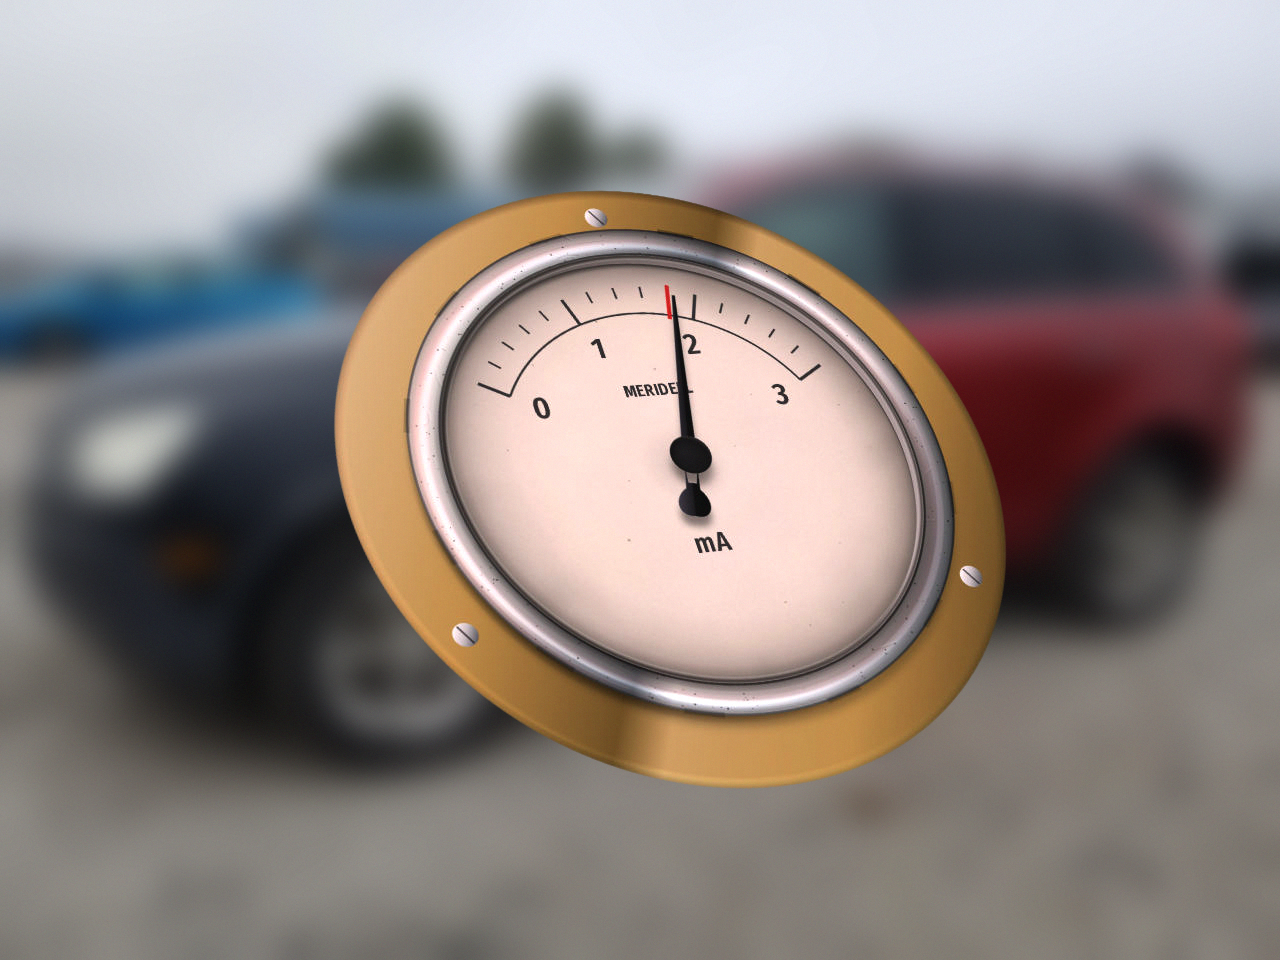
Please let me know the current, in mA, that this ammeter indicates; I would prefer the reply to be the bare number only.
1.8
